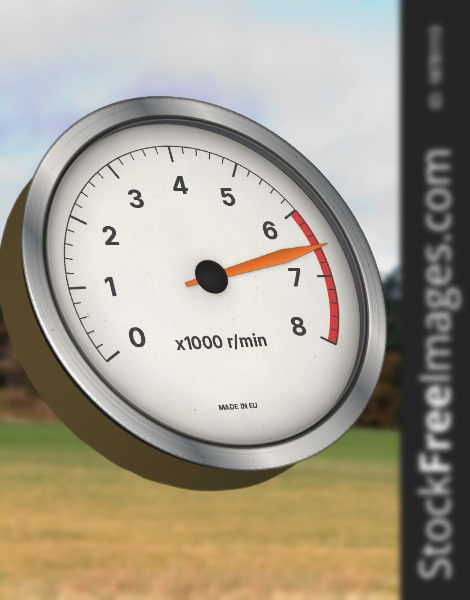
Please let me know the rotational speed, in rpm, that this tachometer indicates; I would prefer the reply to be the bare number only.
6600
